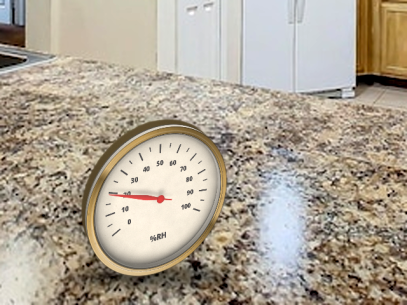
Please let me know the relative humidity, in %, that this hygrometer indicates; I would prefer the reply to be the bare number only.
20
